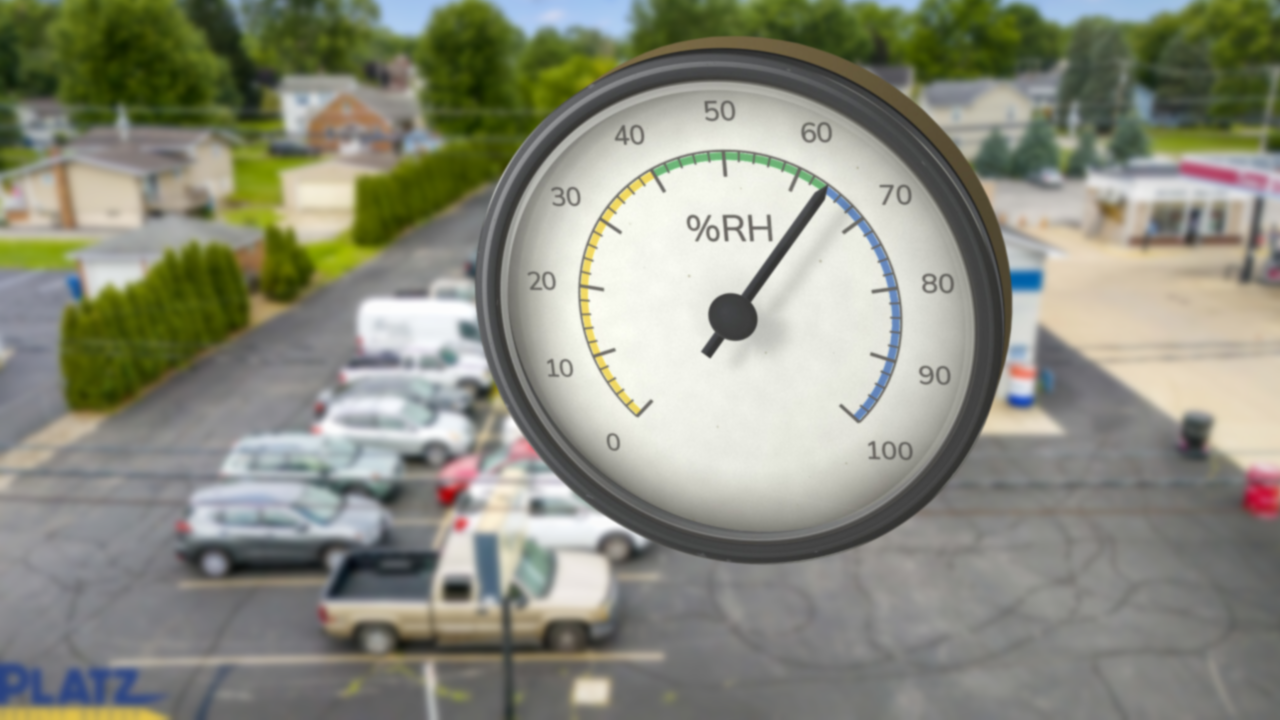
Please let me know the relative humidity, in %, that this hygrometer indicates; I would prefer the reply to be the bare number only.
64
